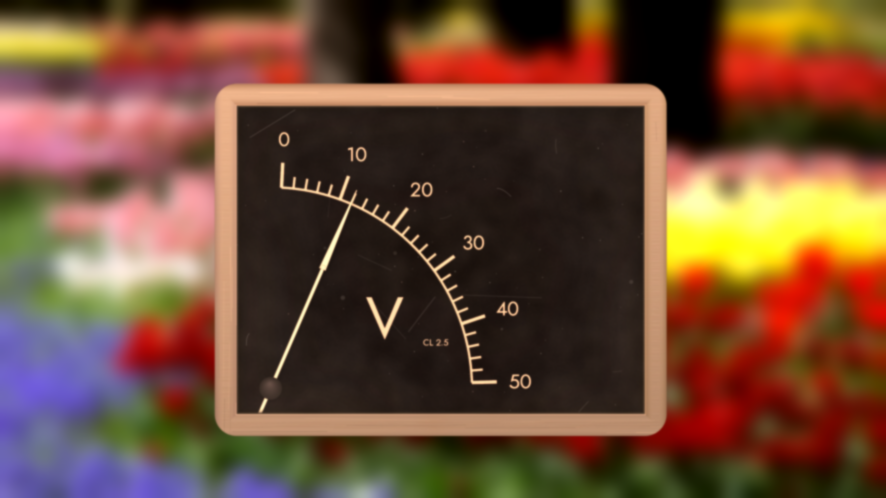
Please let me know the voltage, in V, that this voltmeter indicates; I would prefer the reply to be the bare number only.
12
